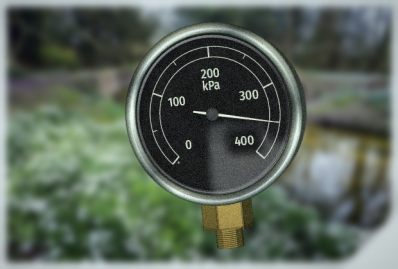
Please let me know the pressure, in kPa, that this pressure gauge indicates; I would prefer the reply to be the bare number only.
350
